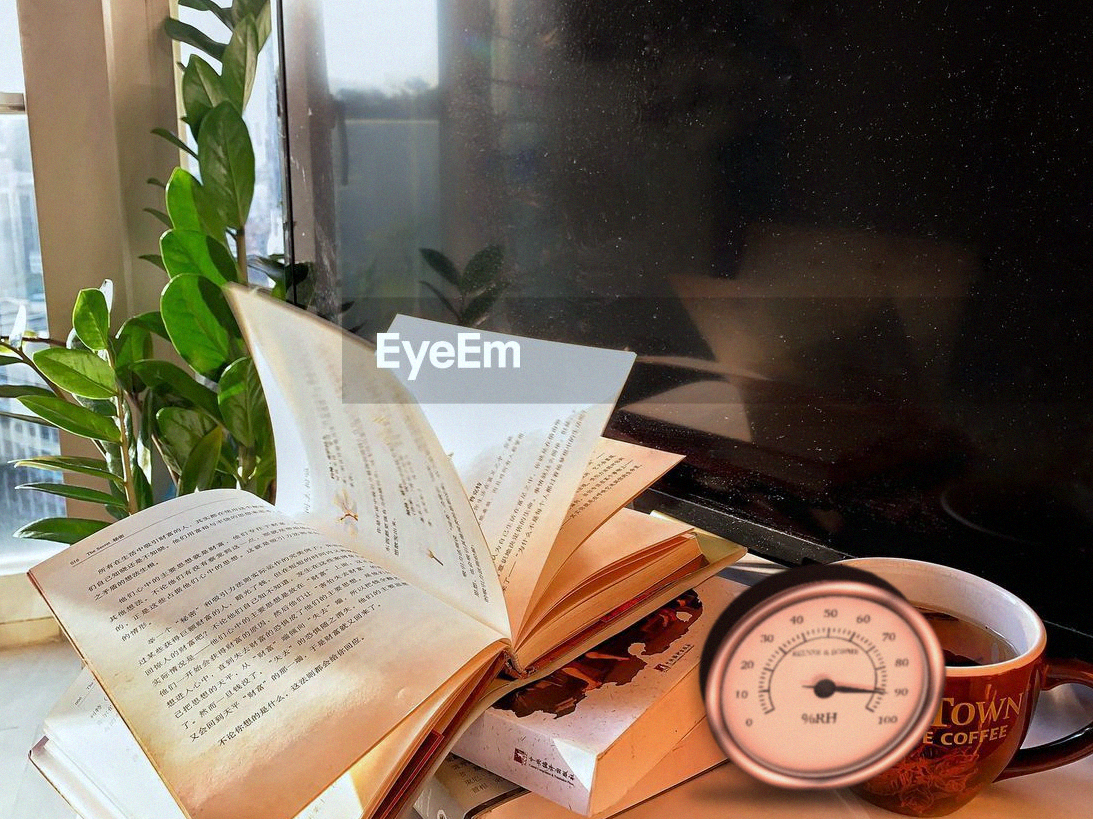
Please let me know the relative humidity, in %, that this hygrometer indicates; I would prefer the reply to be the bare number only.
90
